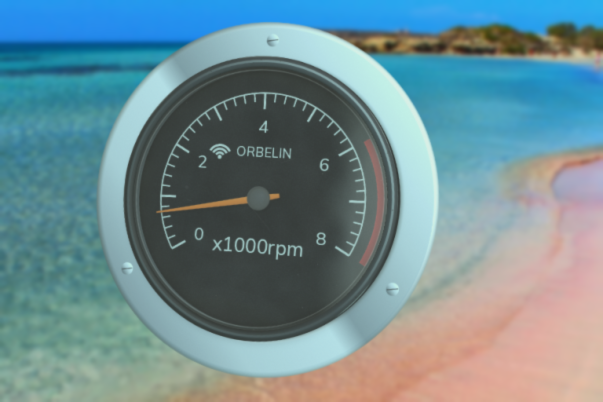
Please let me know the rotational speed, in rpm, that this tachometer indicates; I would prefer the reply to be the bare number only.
700
